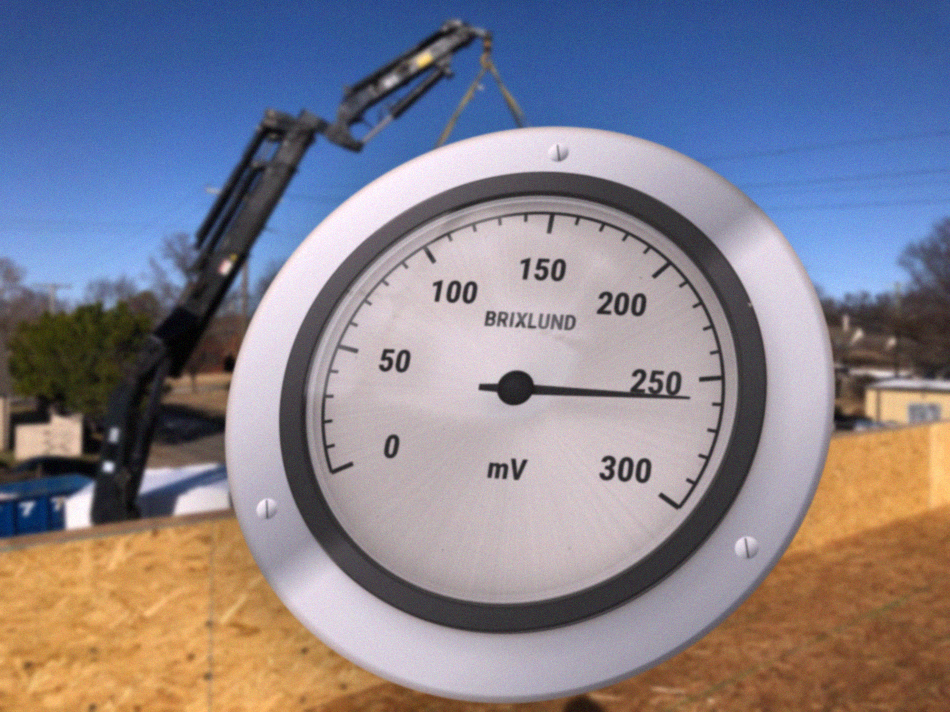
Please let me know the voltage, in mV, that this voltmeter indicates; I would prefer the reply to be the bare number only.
260
